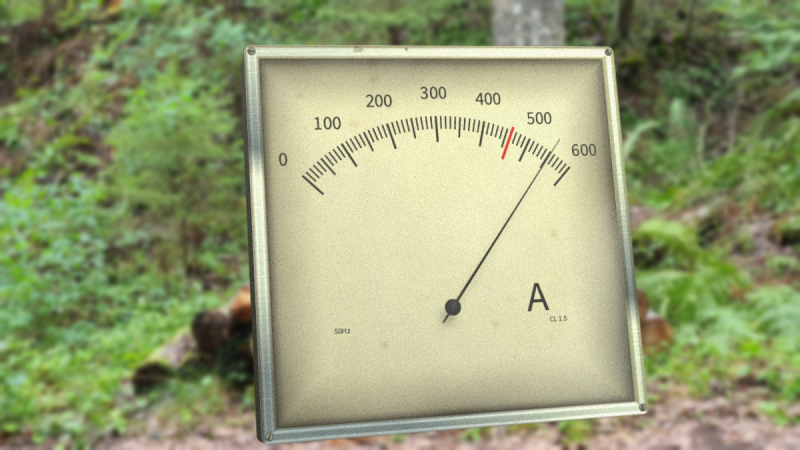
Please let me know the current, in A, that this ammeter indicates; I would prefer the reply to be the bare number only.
550
